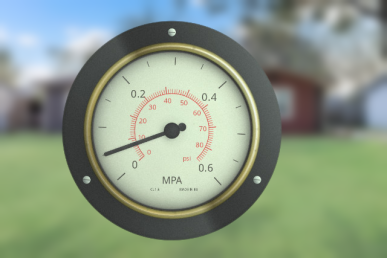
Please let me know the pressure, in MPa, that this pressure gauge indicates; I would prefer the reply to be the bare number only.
0.05
